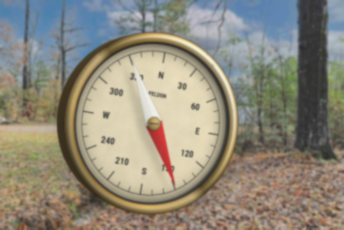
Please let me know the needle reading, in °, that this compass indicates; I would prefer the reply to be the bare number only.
150
